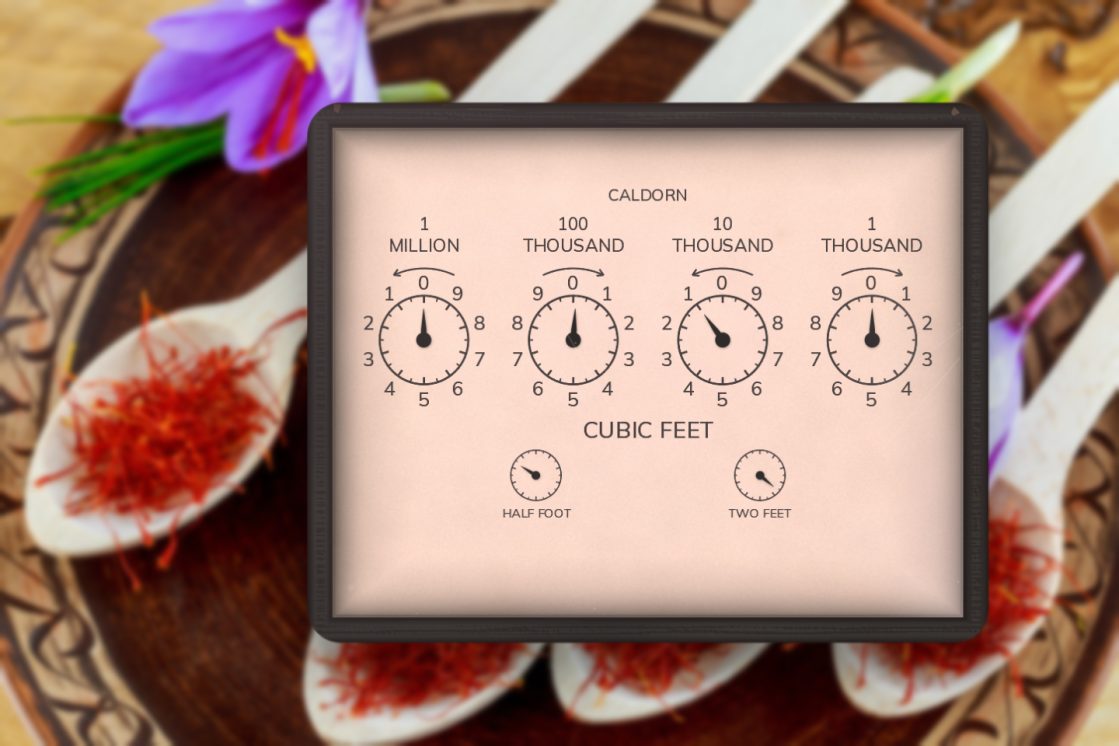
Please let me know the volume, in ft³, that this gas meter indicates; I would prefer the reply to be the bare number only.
1000
